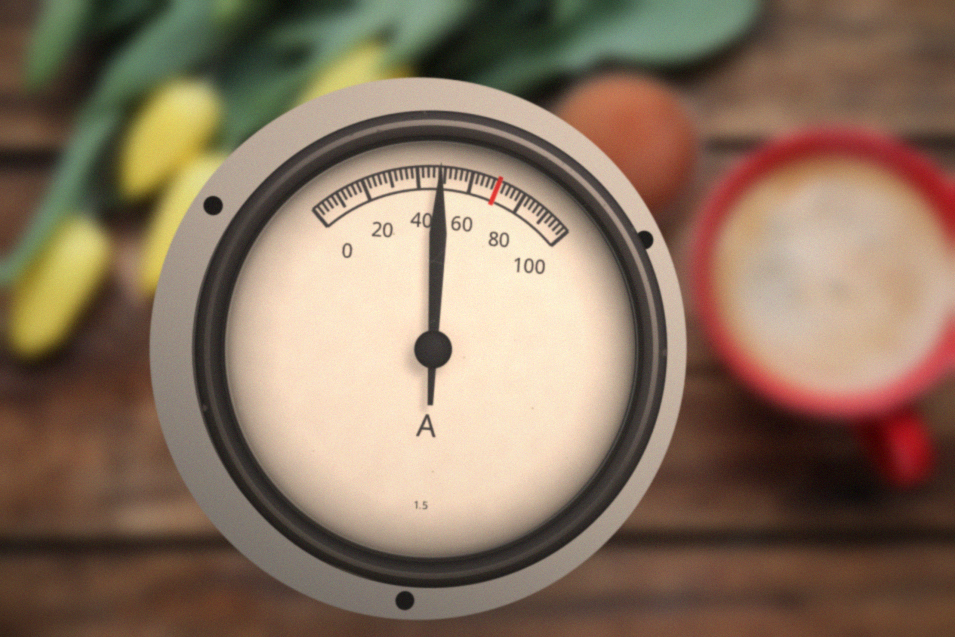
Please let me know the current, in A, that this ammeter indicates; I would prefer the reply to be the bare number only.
48
